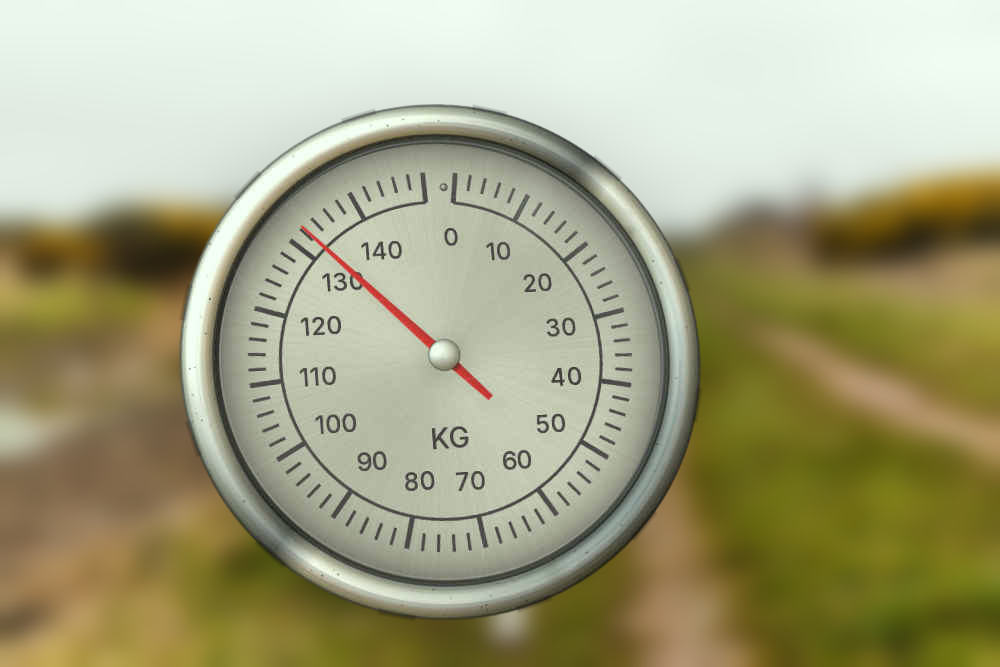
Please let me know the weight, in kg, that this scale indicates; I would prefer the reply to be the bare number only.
132
